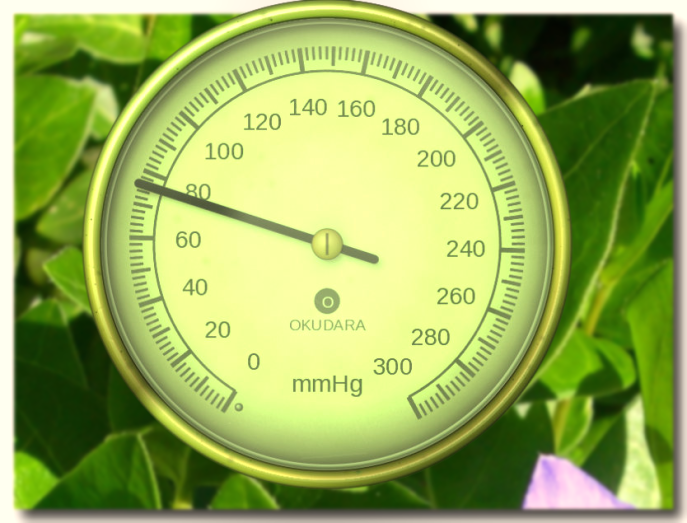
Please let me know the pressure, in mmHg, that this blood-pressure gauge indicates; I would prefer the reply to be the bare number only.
76
